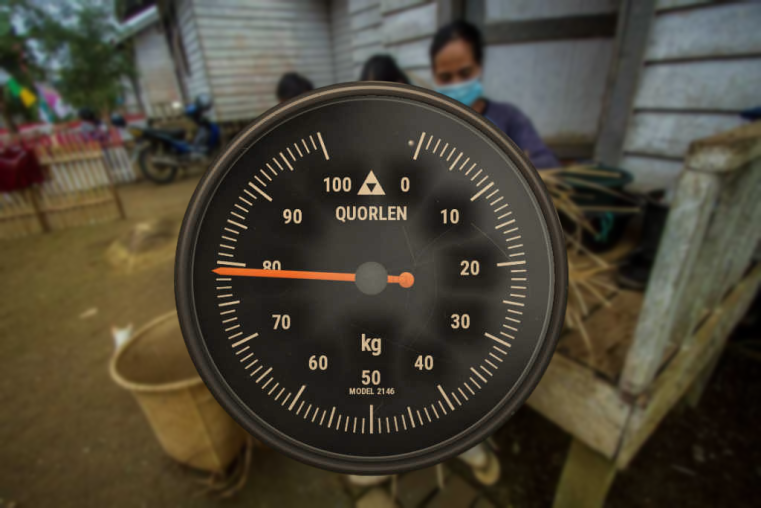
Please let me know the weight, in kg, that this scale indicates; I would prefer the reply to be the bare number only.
79
